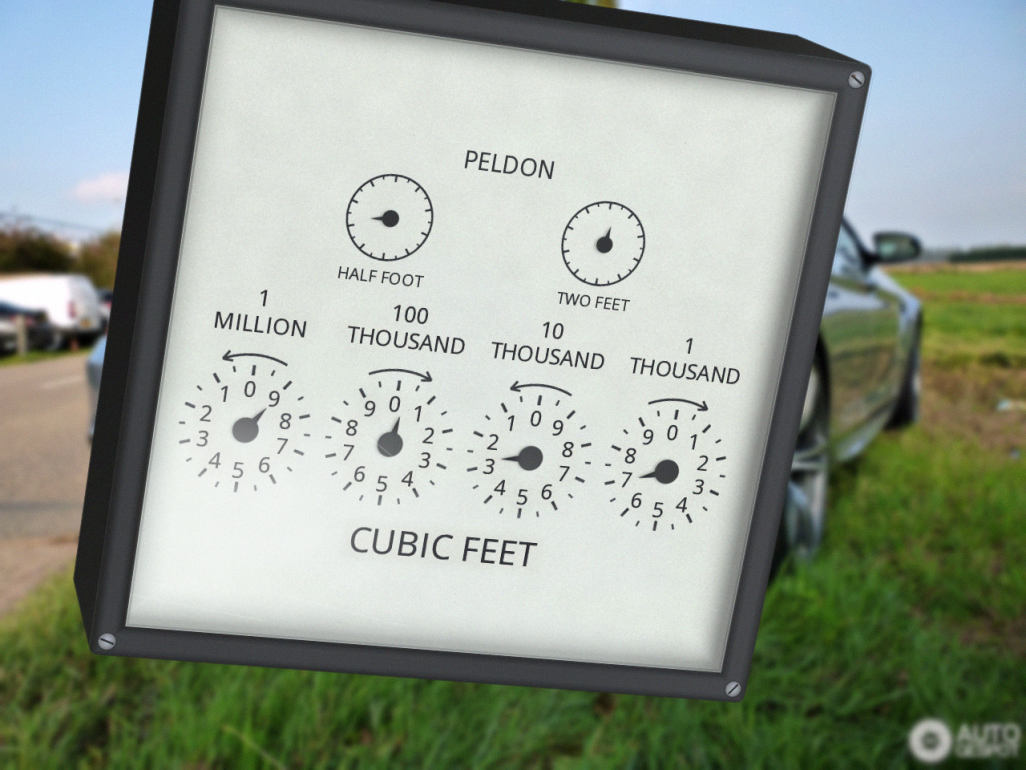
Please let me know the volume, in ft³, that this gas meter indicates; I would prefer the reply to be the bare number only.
902700
